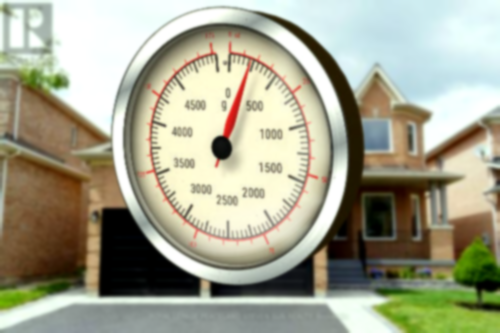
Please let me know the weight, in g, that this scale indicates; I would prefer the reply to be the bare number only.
250
